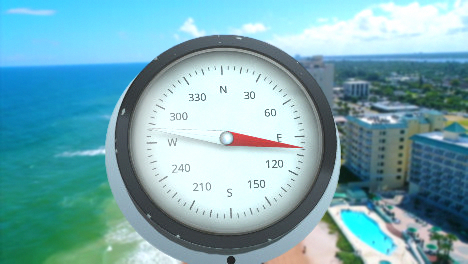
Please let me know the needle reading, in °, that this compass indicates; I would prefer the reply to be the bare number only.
100
